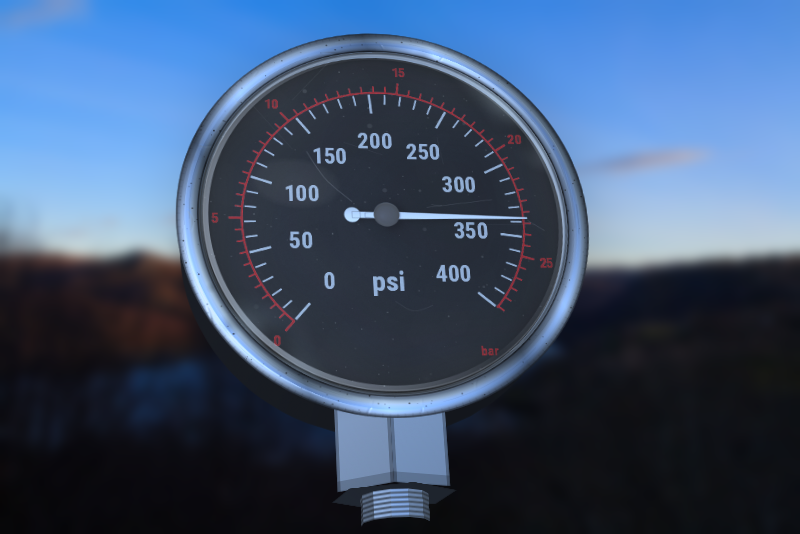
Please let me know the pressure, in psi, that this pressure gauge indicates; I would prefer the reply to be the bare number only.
340
